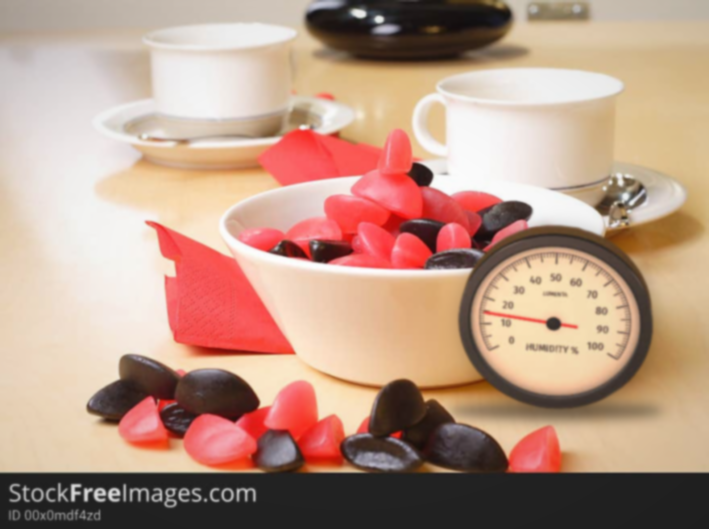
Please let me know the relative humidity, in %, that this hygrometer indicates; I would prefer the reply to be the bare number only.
15
